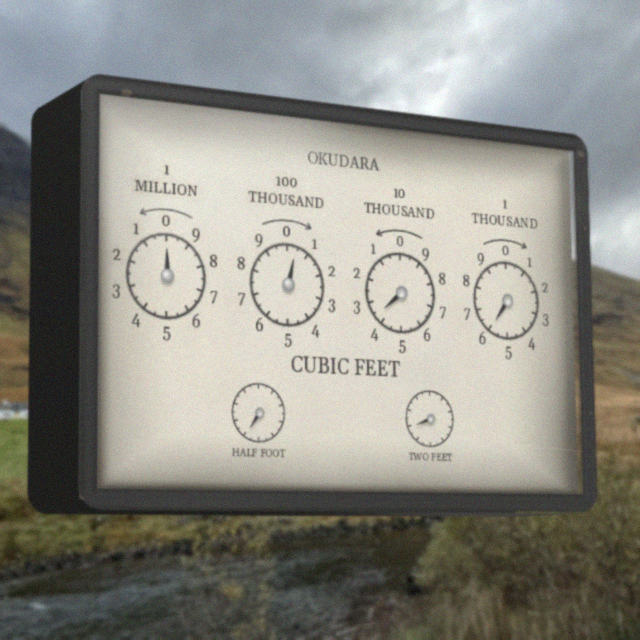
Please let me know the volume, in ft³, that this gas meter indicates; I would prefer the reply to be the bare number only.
3600
